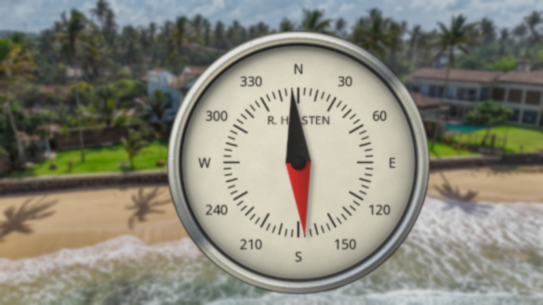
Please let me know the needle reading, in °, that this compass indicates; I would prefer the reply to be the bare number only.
175
